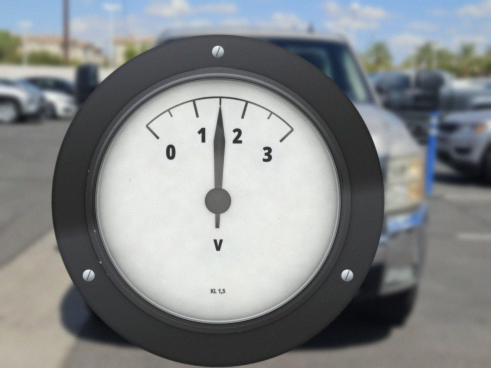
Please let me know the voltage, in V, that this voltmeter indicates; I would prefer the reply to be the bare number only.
1.5
